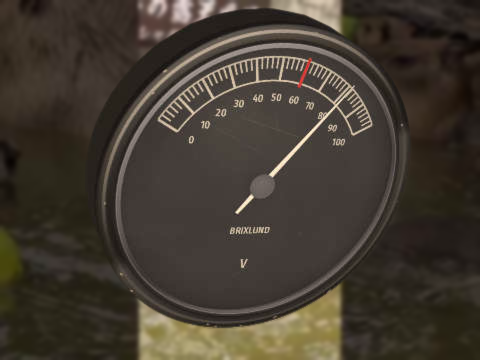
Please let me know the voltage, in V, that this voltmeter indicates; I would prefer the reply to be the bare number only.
80
